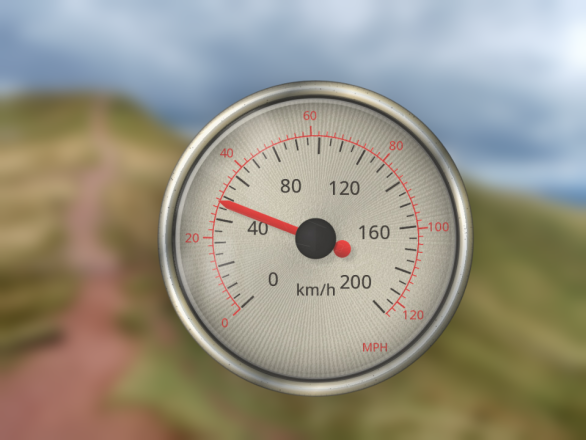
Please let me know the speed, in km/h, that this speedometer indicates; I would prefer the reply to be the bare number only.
47.5
